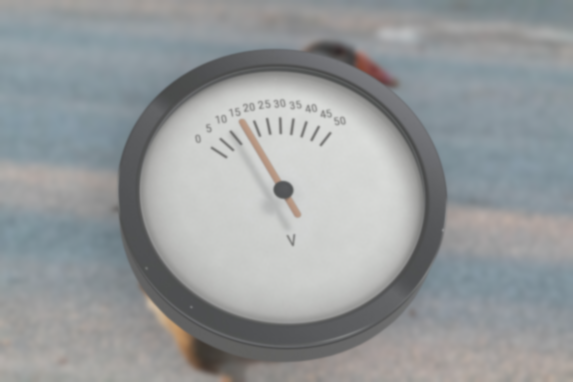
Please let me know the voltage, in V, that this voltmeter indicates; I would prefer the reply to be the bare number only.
15
